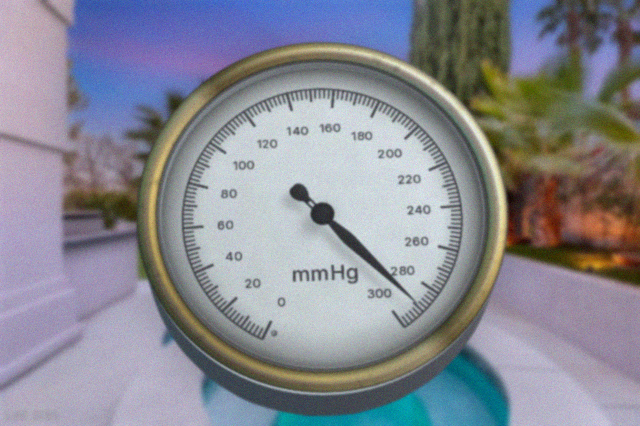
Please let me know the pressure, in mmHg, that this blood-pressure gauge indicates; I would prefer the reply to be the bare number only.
290
